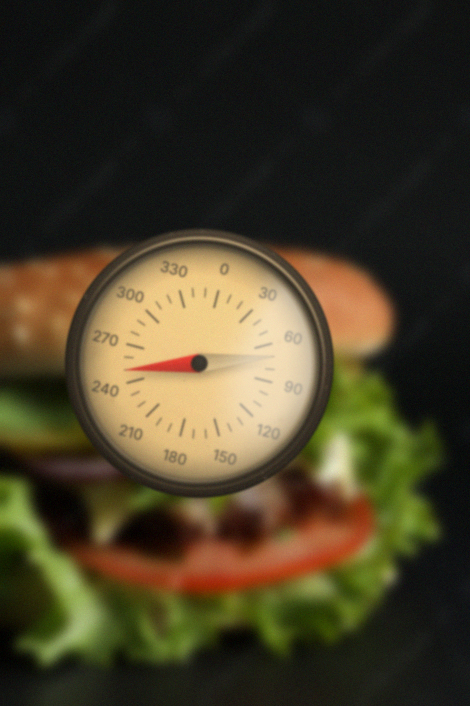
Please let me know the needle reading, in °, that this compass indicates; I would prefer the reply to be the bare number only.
250
